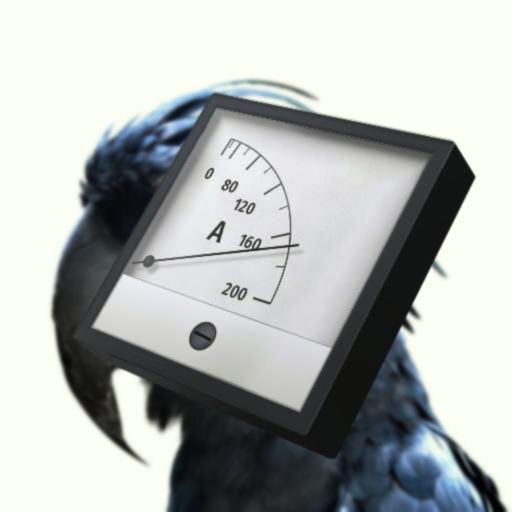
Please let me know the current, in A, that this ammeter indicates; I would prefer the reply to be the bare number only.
170
